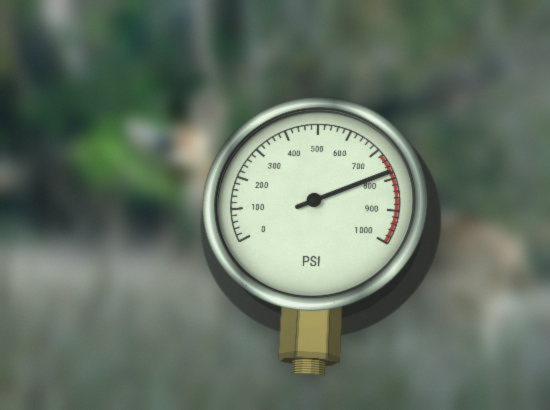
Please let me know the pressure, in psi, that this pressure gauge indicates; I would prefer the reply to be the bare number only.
780
